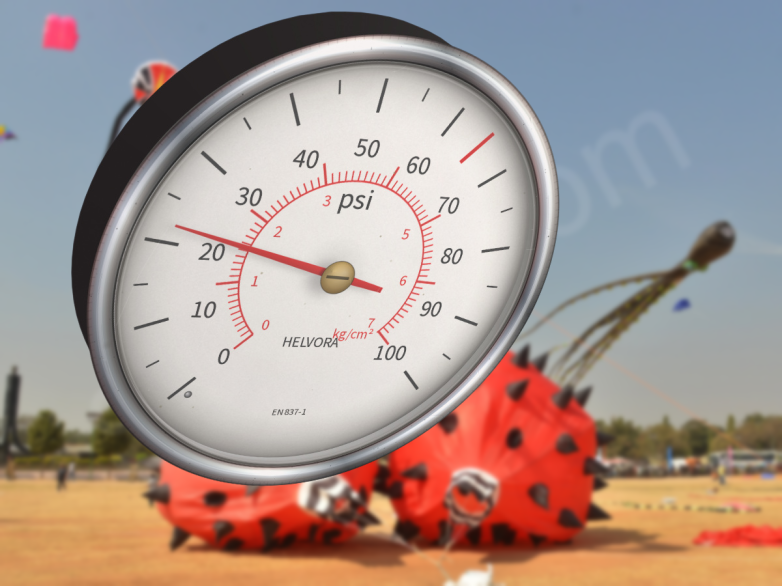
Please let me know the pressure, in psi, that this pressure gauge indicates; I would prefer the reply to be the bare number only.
22.5
